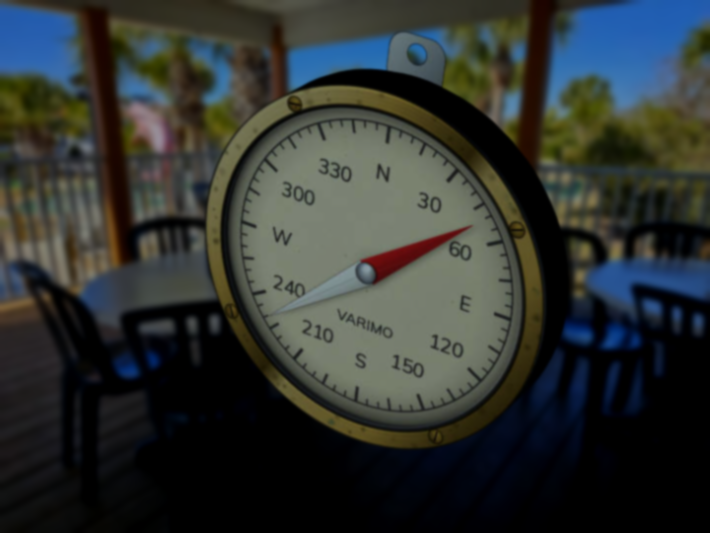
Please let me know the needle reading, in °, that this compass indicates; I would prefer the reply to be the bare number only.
50
